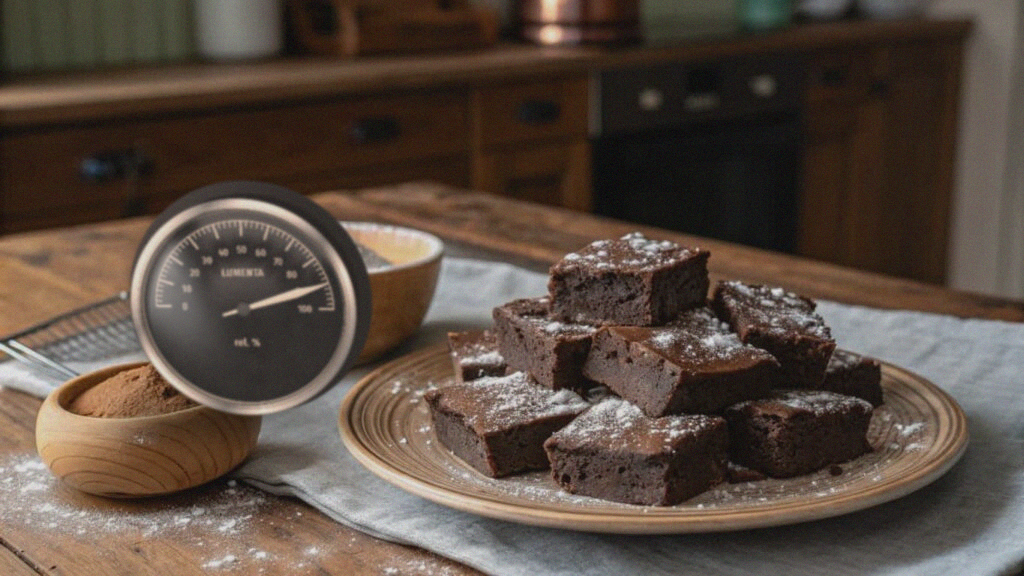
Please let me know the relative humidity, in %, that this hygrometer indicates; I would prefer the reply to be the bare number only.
90
